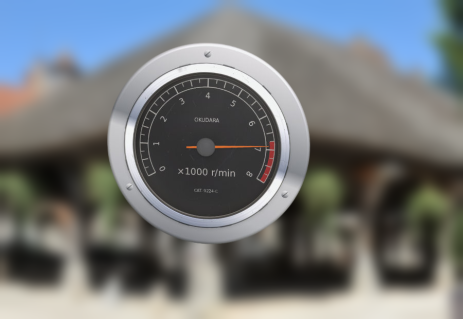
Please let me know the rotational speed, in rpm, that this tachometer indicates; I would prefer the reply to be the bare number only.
6875
